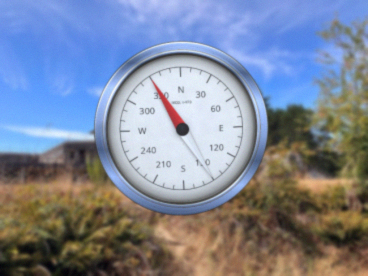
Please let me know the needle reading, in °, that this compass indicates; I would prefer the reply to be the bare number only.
330
